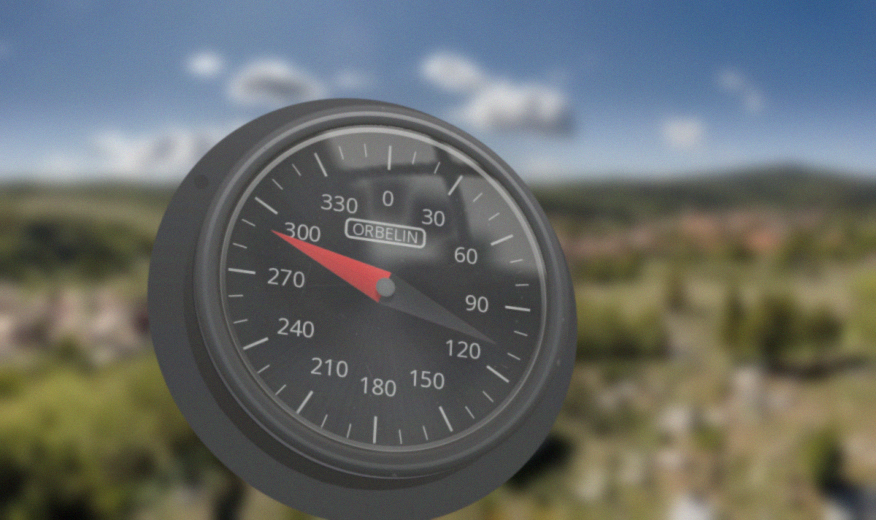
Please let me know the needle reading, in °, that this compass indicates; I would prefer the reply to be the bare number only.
290
